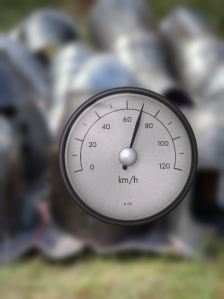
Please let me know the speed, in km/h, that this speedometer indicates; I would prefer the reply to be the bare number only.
70
